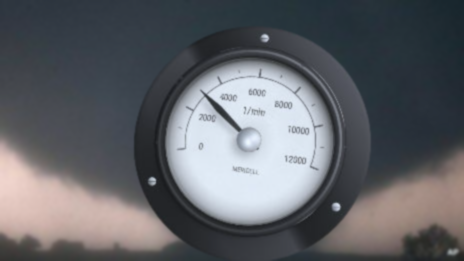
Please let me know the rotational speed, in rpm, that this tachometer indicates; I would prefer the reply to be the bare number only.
3000
